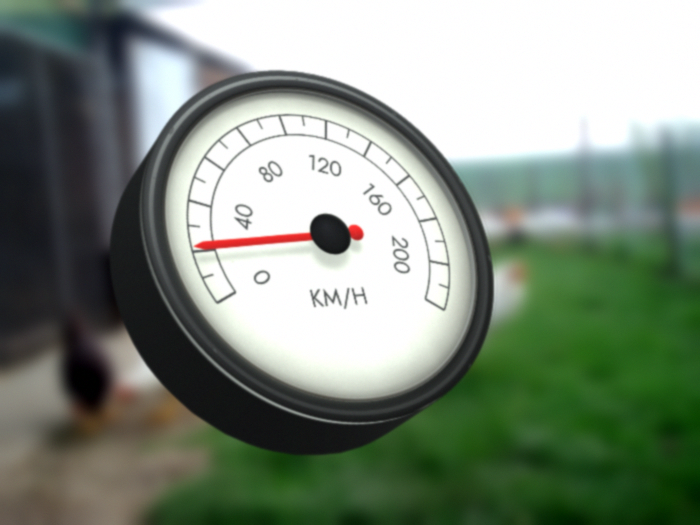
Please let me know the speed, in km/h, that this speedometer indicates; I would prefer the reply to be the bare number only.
20
